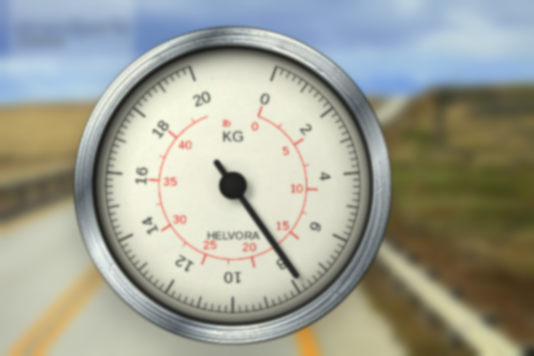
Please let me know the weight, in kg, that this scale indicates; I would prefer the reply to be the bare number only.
7.8
